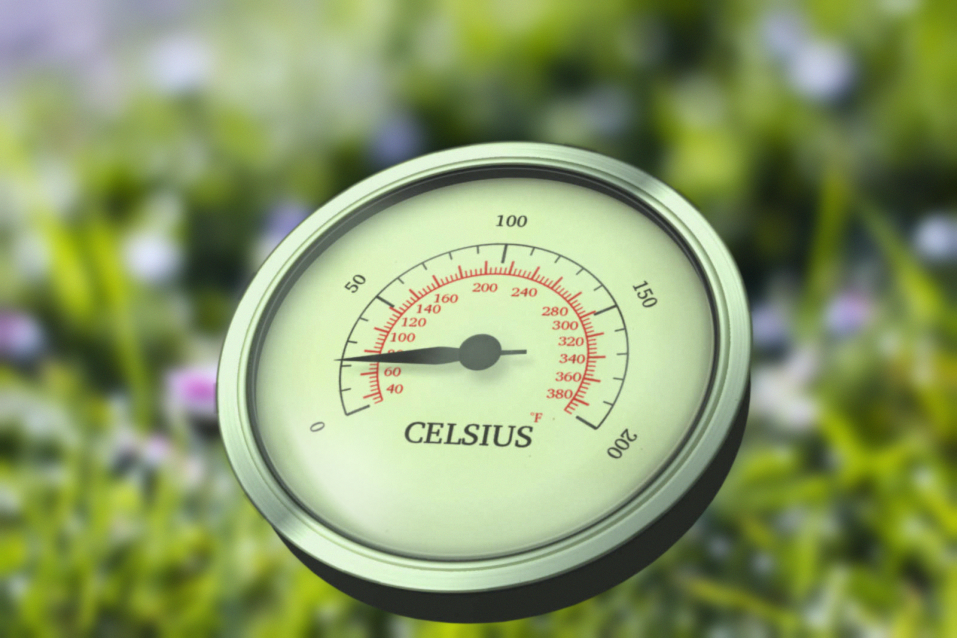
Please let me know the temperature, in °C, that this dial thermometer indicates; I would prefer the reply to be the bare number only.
20
